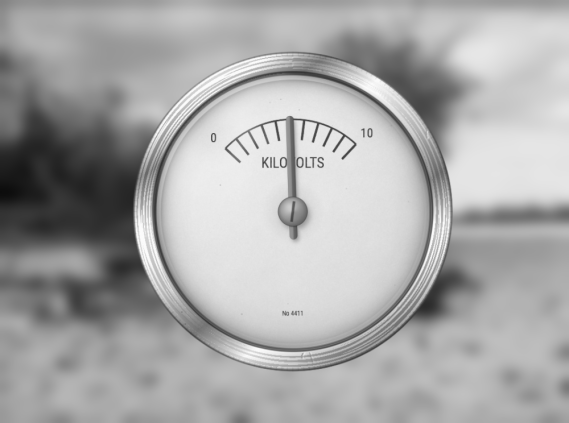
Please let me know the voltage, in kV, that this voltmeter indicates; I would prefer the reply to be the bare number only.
5
